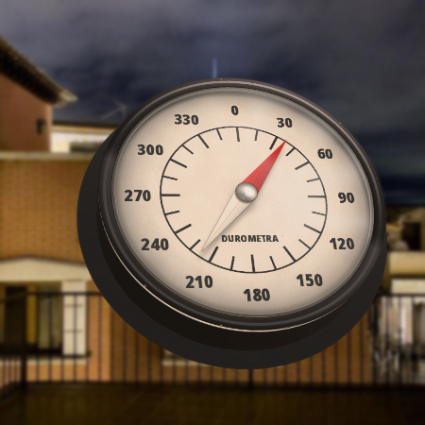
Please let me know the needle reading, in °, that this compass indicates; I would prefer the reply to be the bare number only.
37.5
